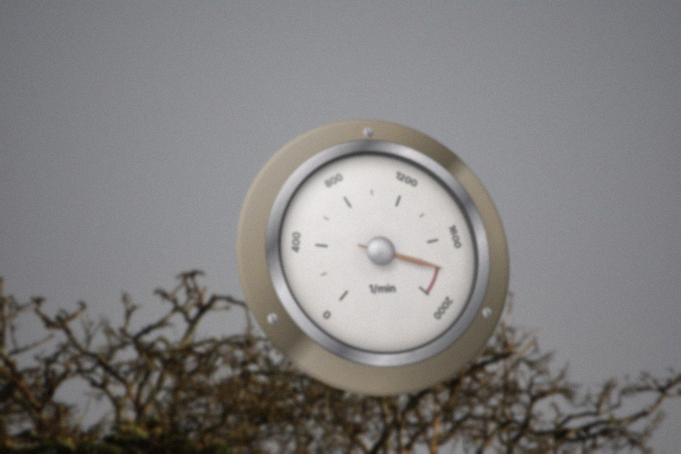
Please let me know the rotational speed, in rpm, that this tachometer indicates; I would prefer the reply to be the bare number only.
1800
